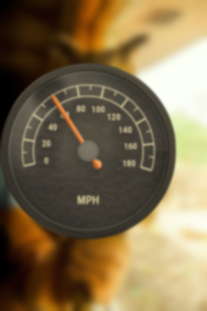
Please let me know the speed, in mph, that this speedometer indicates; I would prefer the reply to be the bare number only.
60
